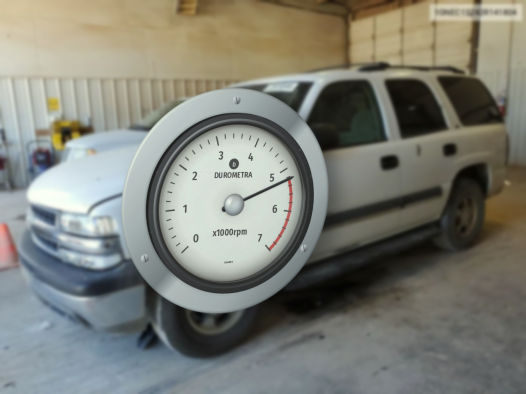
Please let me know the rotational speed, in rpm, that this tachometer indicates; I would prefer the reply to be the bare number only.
5200
